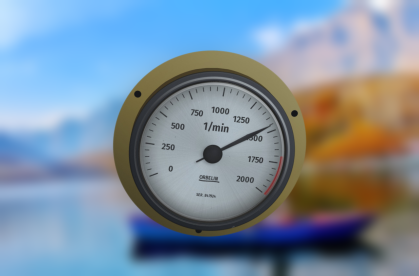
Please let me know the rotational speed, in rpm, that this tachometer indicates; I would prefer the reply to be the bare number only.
1450
